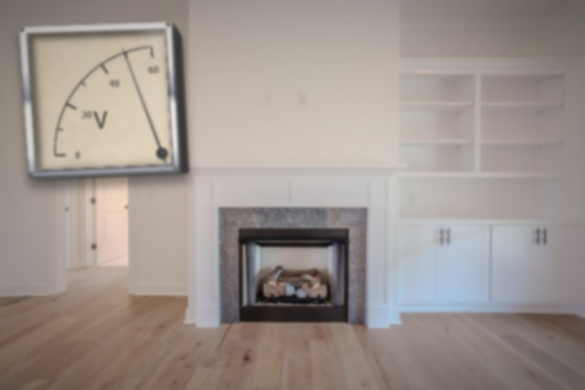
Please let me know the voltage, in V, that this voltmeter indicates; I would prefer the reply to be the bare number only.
50
